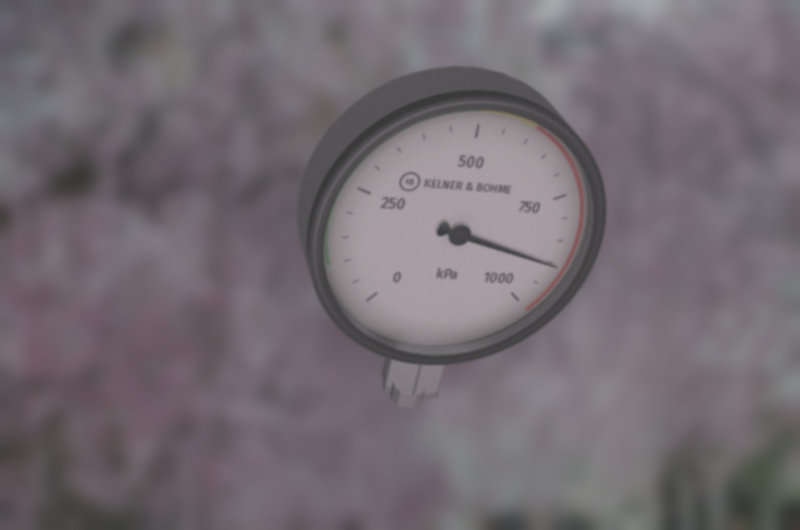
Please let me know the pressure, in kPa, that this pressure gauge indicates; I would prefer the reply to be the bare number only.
900
